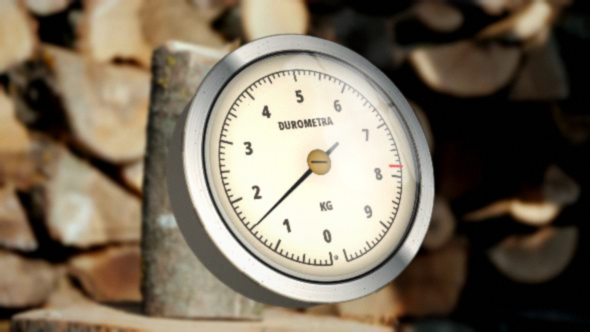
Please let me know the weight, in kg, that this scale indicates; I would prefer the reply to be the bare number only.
1.5
